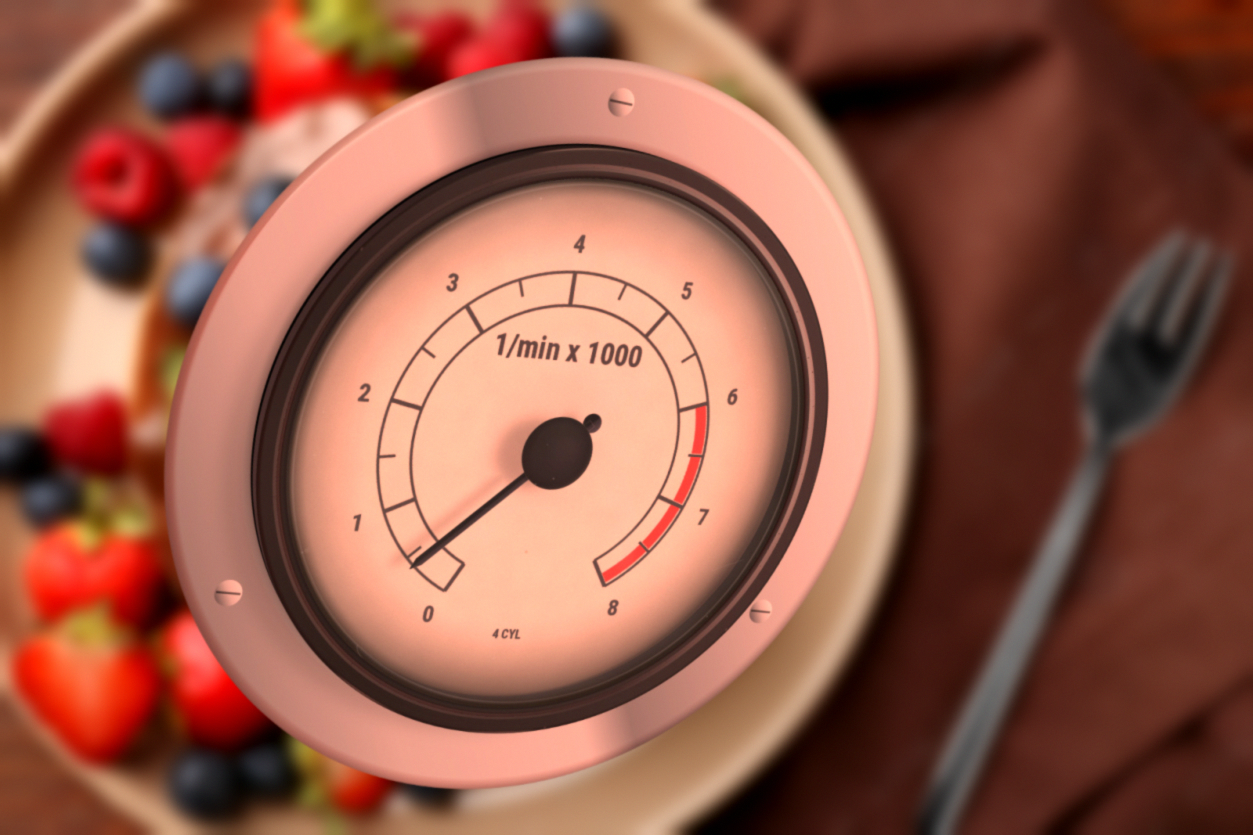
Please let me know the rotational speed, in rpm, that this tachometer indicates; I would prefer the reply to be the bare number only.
500
